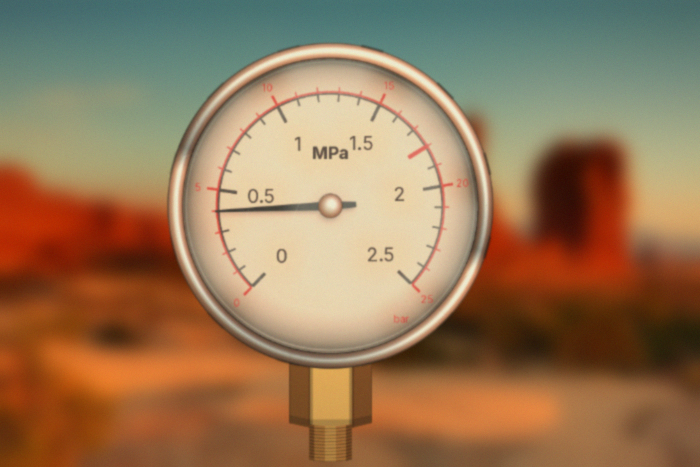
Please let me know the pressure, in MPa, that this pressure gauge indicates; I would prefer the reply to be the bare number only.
0.4
